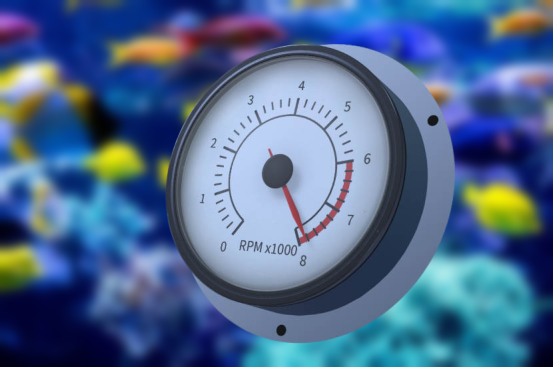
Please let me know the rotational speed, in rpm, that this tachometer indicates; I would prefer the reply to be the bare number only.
7800
